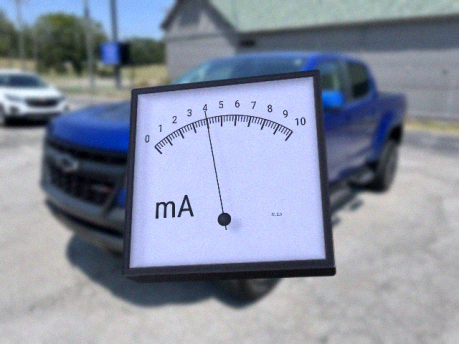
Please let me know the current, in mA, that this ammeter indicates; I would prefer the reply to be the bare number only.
4
